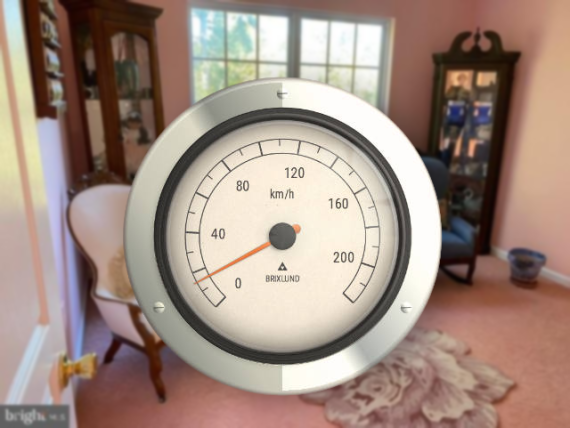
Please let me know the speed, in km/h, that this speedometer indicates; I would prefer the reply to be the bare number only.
15
